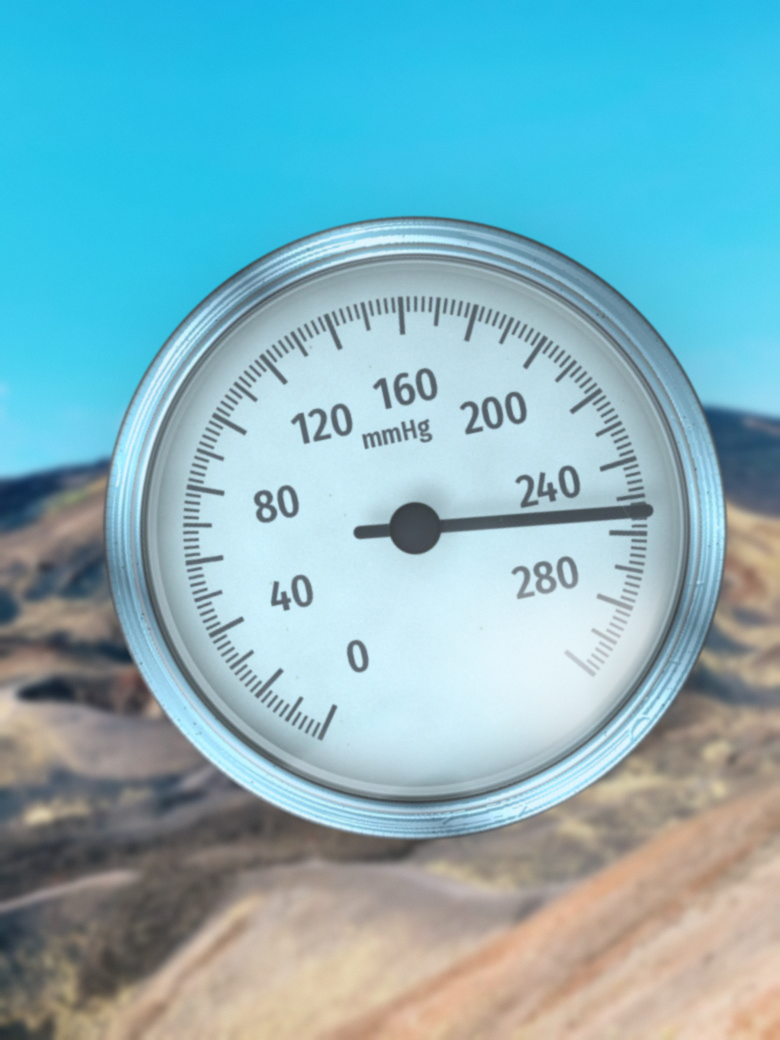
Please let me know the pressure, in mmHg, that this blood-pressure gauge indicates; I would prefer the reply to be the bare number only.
254
